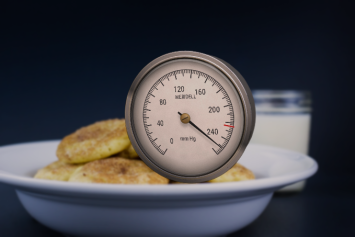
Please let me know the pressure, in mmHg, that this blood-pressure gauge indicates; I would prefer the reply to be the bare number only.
250
